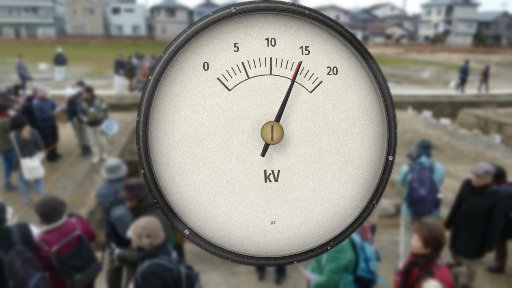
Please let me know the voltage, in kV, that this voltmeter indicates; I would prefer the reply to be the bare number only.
15
